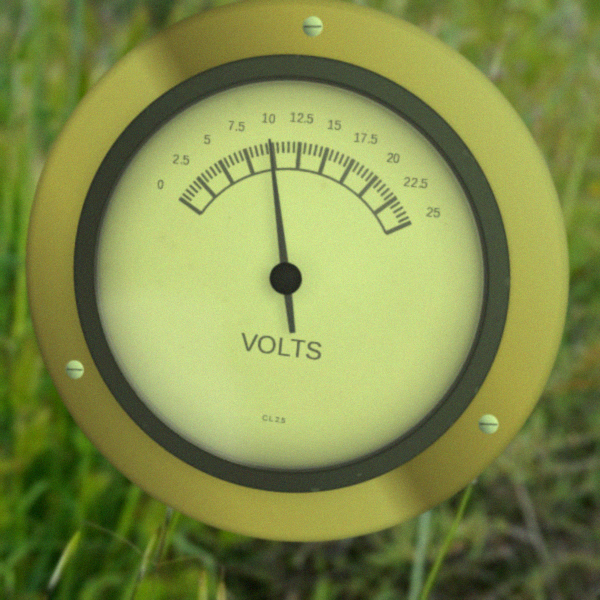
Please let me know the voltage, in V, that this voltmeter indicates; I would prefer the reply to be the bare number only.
10
